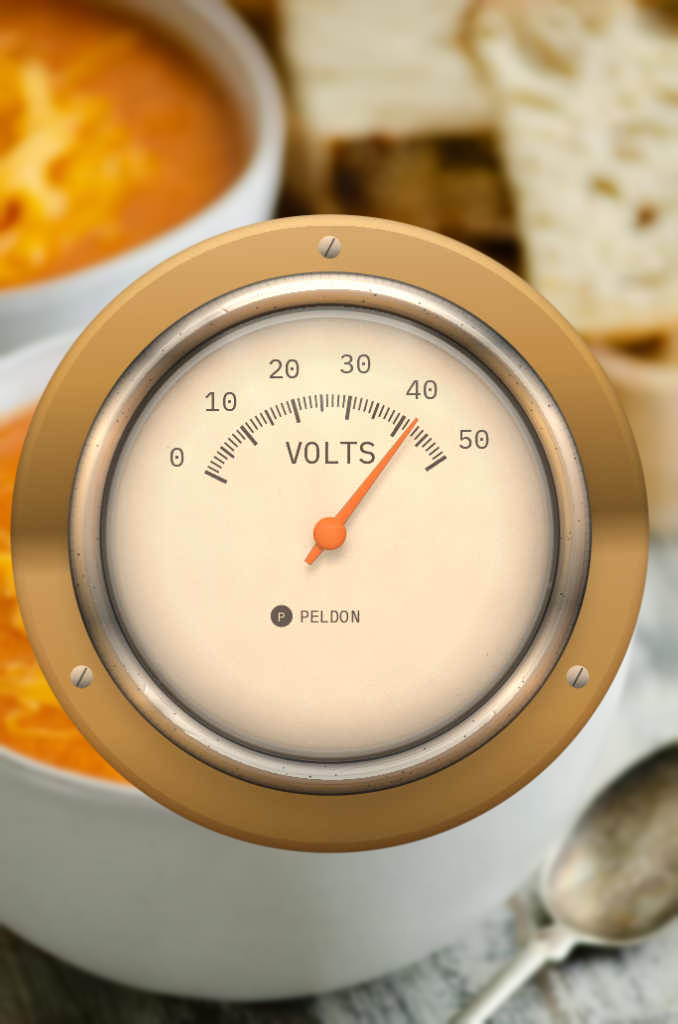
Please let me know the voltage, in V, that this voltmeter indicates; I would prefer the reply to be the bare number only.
42
